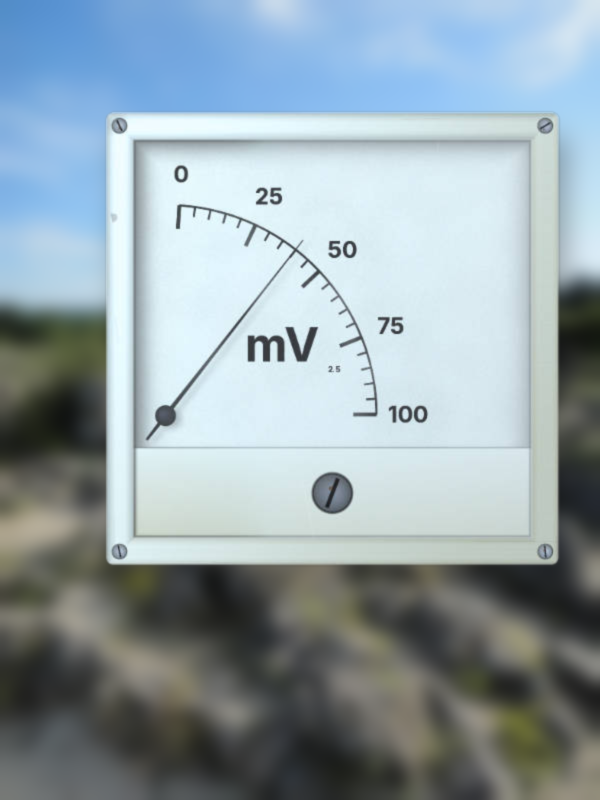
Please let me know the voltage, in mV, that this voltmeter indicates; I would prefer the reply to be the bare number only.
40
